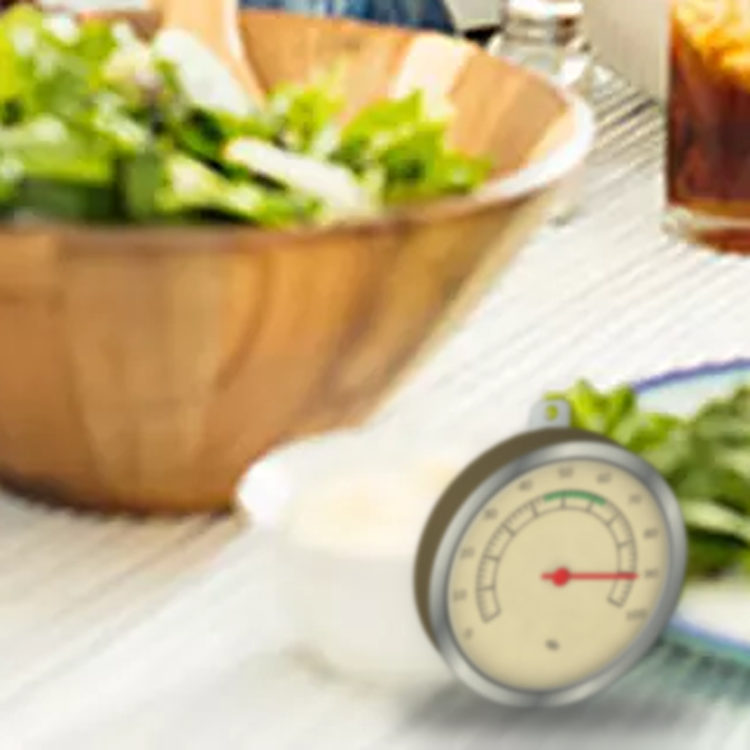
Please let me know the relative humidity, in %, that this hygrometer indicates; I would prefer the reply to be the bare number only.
90
